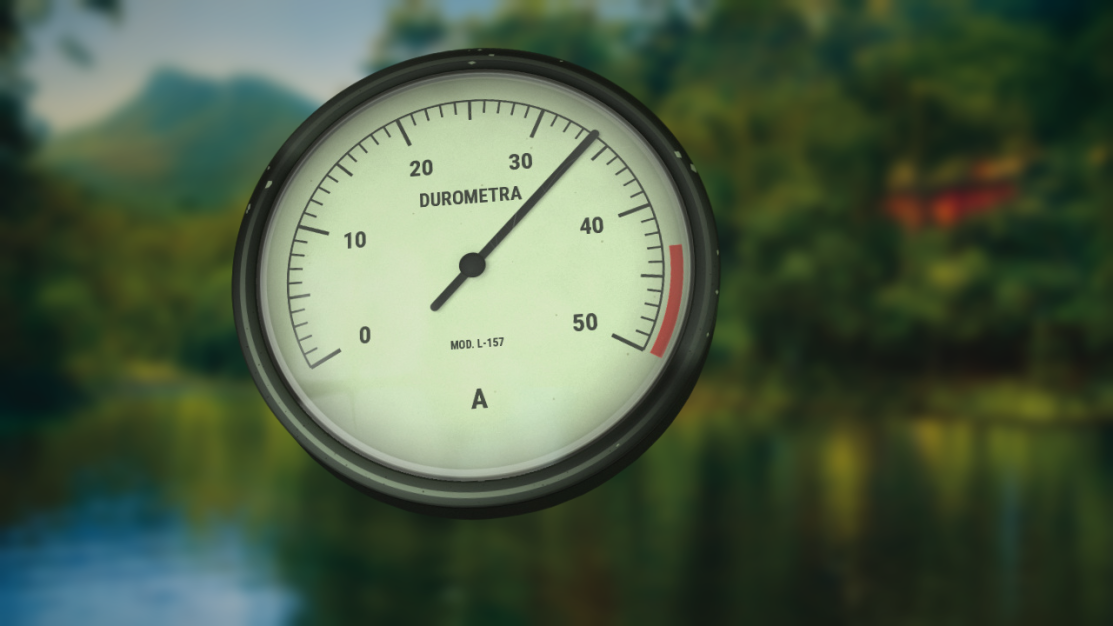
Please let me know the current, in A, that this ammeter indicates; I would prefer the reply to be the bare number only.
34
